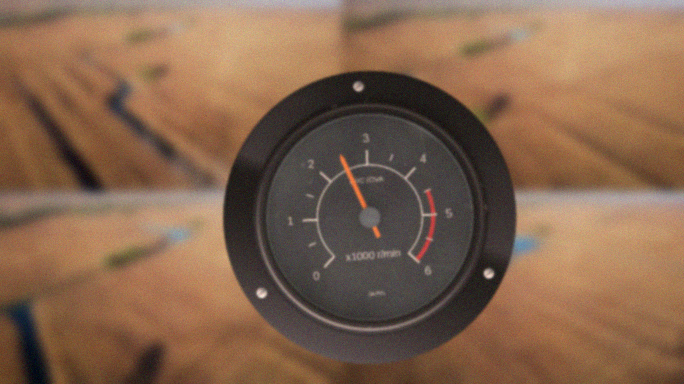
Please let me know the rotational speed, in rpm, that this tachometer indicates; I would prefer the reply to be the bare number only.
2500
